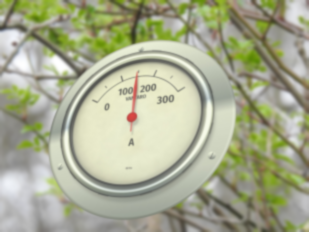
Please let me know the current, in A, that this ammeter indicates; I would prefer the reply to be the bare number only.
150
